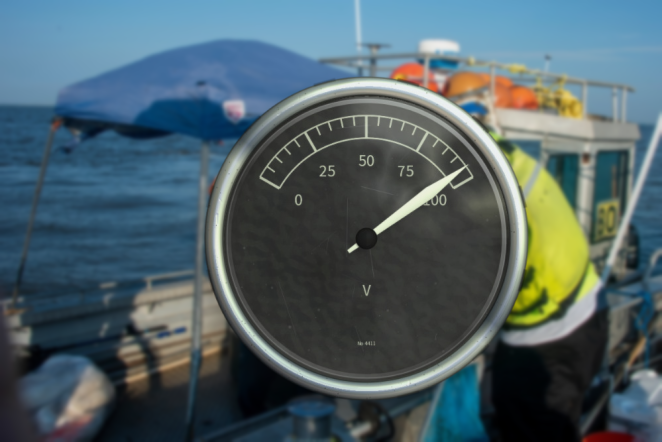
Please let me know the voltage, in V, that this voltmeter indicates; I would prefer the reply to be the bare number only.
95
